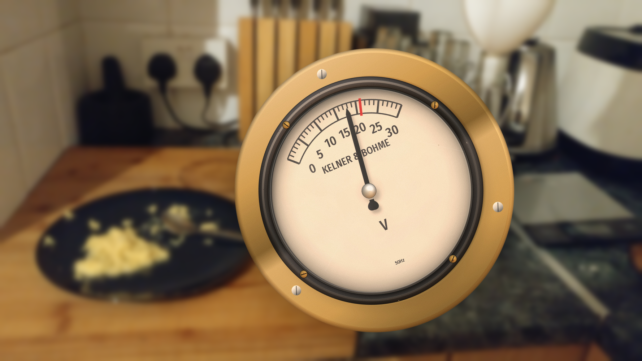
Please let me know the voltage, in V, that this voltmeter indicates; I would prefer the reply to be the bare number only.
18
